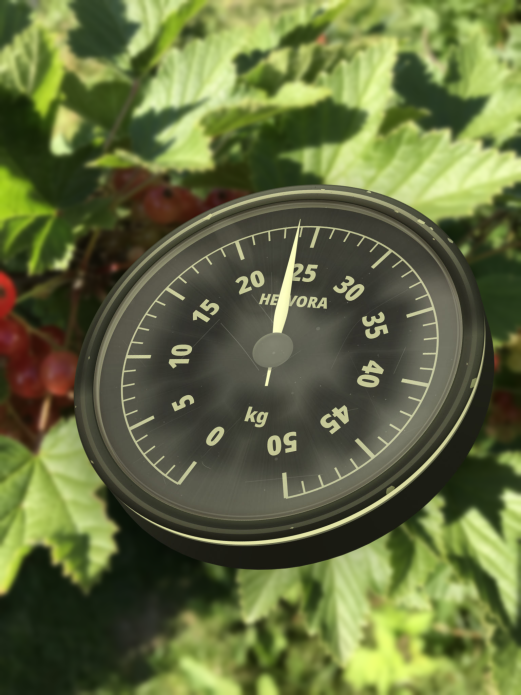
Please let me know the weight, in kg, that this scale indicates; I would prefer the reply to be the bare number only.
24
